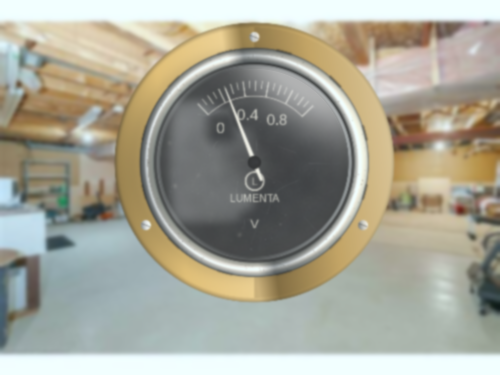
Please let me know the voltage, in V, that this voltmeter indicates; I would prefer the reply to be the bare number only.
0.25
